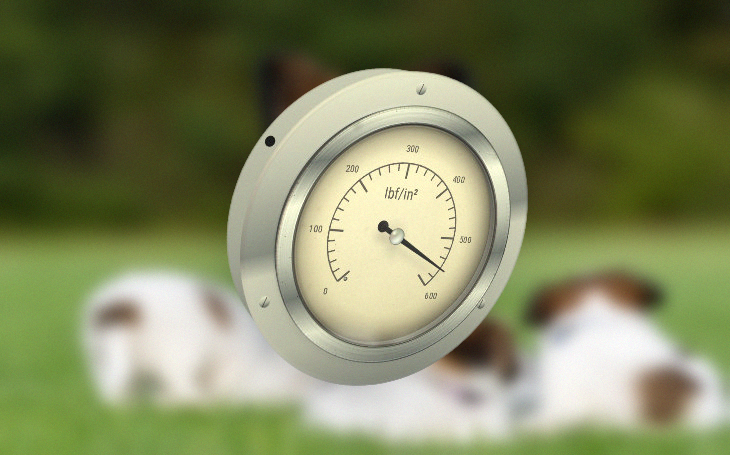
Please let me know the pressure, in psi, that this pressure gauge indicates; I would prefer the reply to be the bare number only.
560
